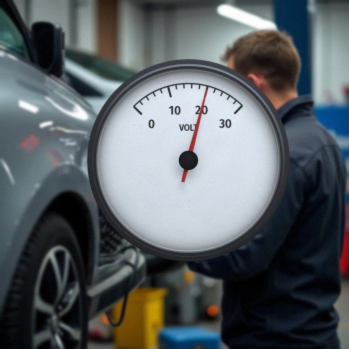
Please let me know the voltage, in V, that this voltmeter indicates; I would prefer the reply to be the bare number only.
20
